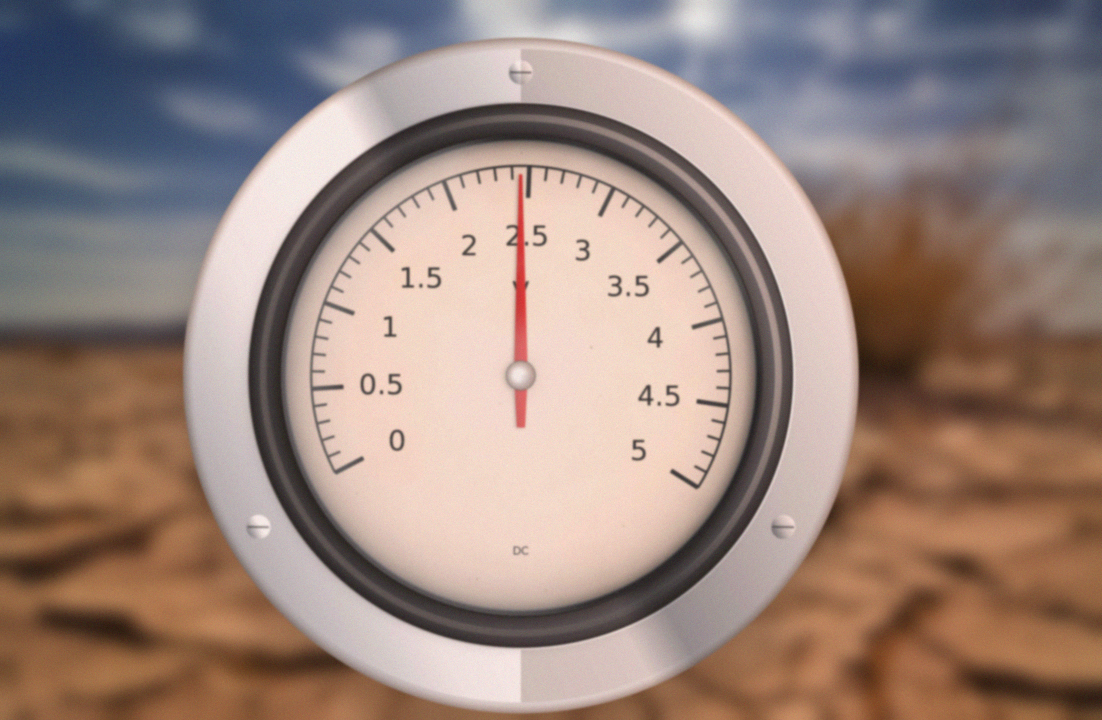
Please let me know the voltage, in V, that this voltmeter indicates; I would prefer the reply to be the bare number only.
2.45
